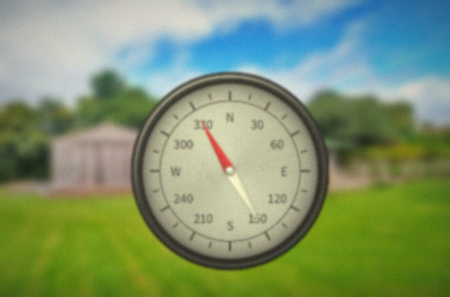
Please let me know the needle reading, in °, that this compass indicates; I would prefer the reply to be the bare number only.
330
